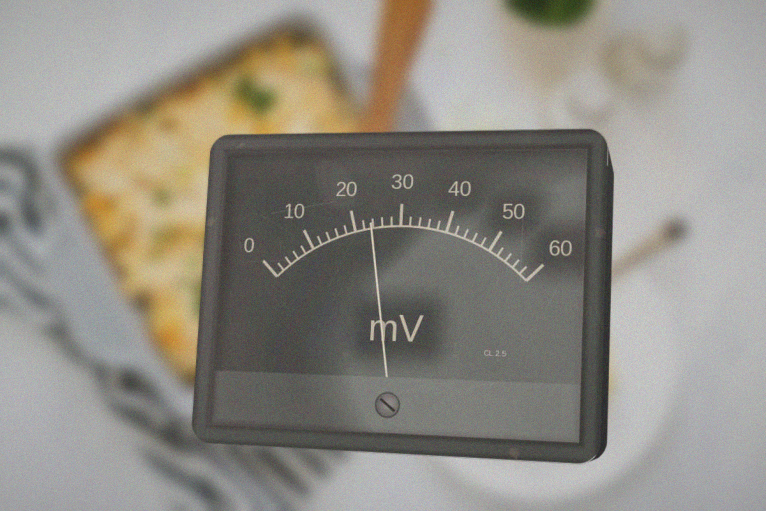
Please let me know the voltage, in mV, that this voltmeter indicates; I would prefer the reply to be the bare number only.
24
